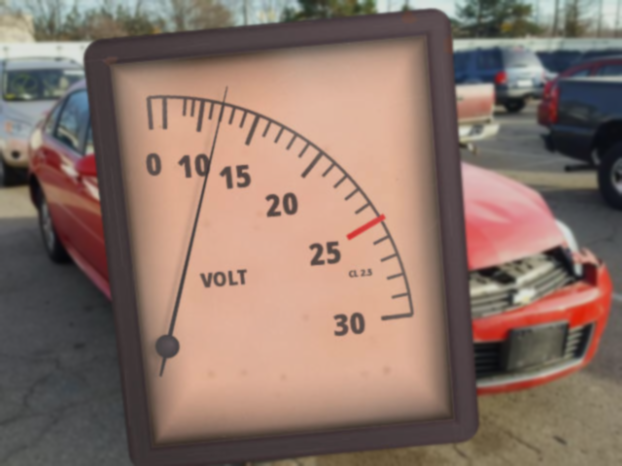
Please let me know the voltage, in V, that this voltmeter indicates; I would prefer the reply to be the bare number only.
12
